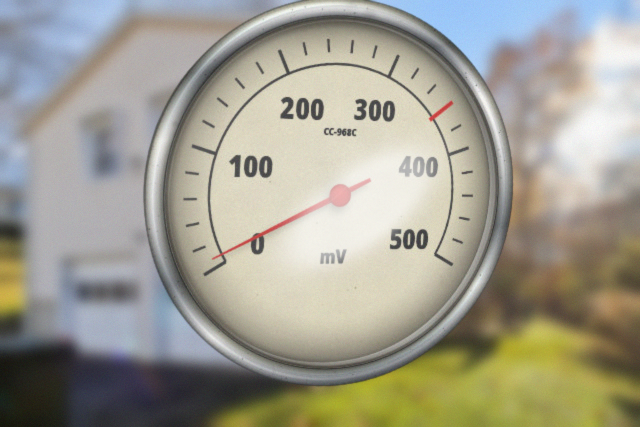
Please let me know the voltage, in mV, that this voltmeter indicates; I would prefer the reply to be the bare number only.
10
